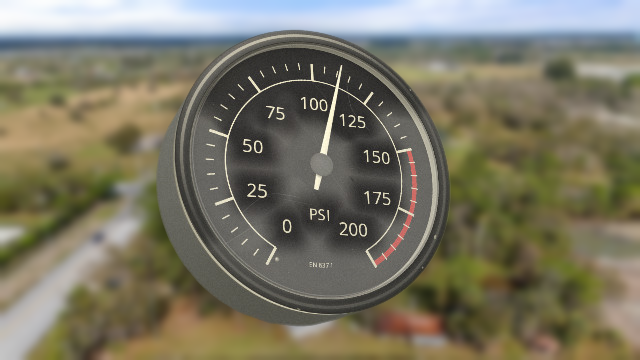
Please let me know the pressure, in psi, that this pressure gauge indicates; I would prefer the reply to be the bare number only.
110
